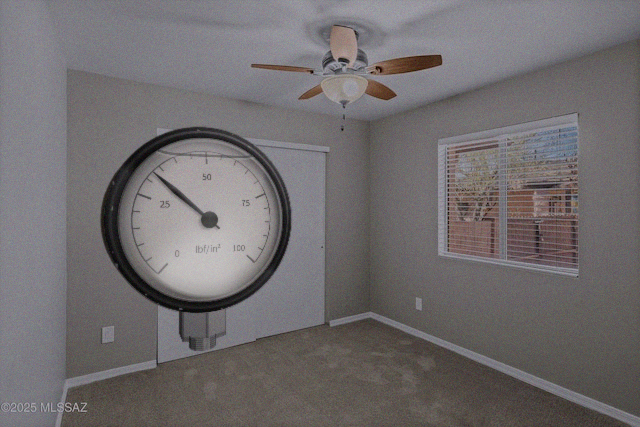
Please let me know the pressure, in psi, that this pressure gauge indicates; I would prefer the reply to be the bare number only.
32.5
